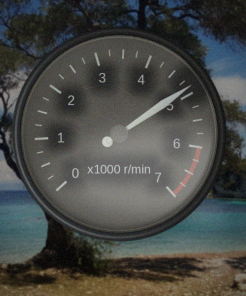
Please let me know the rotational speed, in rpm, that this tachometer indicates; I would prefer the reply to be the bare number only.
4875
